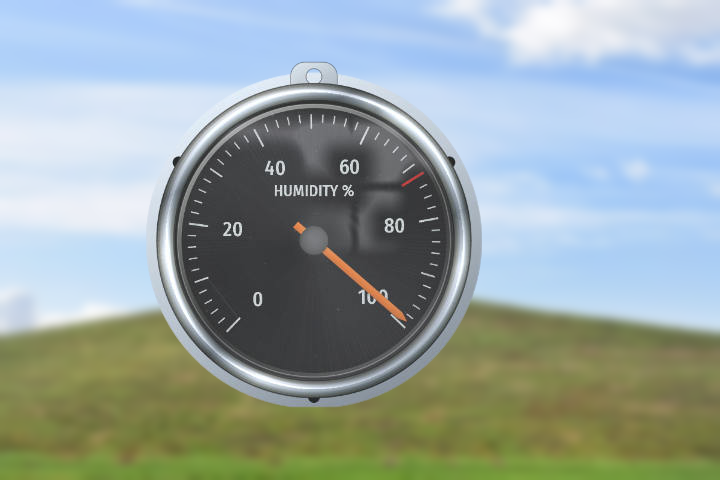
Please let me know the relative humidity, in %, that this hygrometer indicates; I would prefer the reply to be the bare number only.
99
